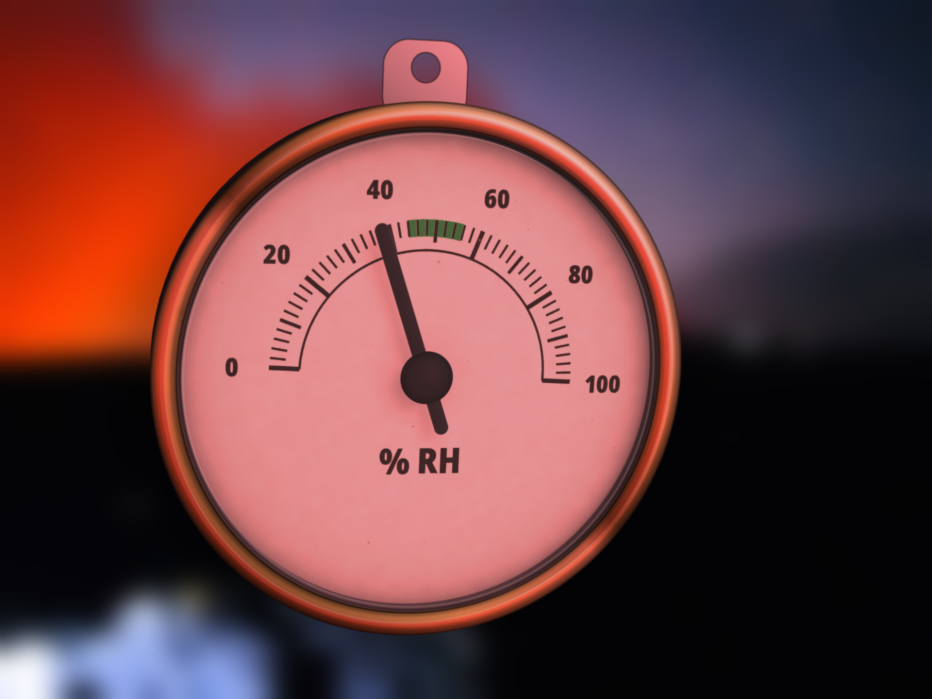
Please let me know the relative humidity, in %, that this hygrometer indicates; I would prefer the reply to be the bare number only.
38
